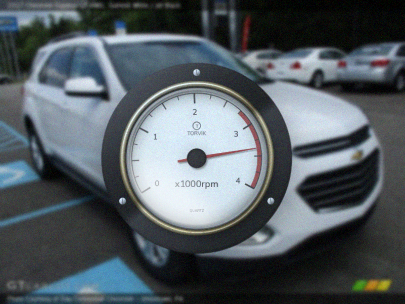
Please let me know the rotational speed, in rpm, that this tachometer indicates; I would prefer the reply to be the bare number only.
3375
